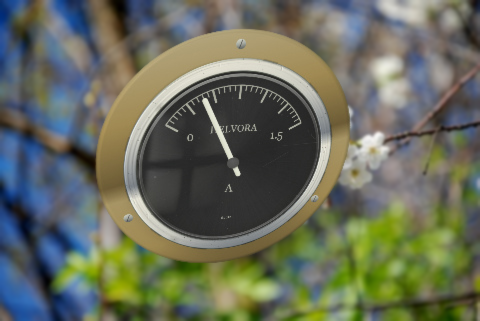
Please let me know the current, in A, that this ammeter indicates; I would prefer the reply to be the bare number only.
0.4
